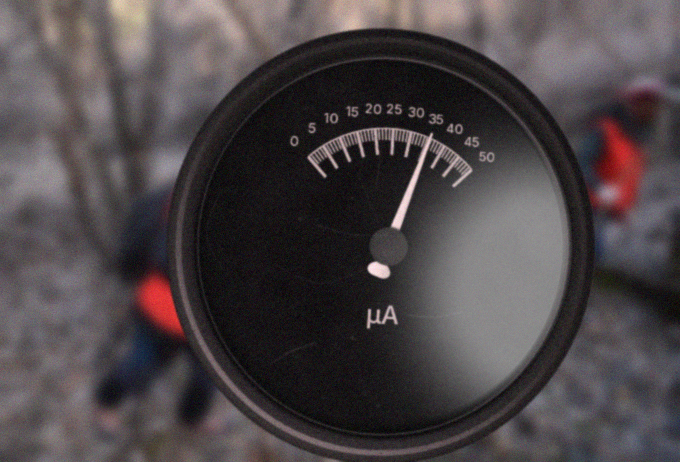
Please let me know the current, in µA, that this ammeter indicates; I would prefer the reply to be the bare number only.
35
